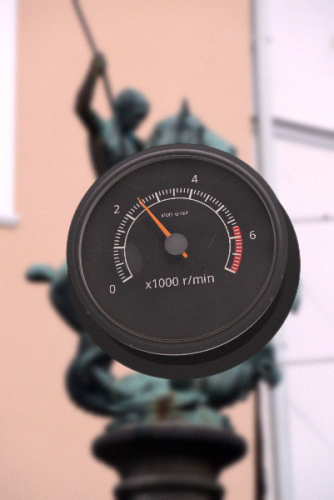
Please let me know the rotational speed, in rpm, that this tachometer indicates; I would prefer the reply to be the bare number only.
2500
